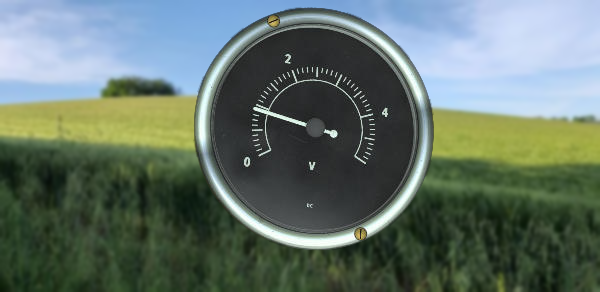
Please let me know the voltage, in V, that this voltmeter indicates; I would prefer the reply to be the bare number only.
0.9
